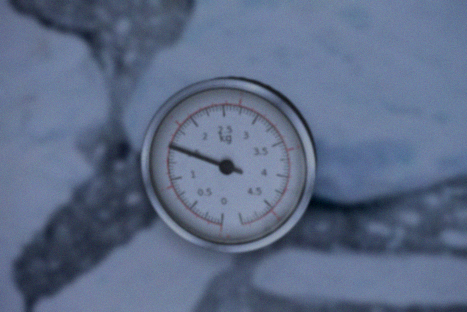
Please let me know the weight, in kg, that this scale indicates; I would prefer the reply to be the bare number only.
1.5
